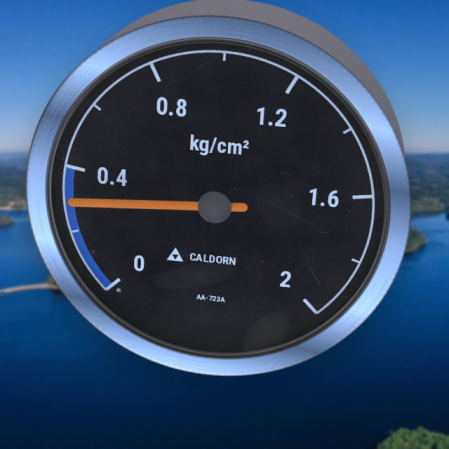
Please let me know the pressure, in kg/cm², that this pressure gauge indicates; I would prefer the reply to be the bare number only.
0.3
